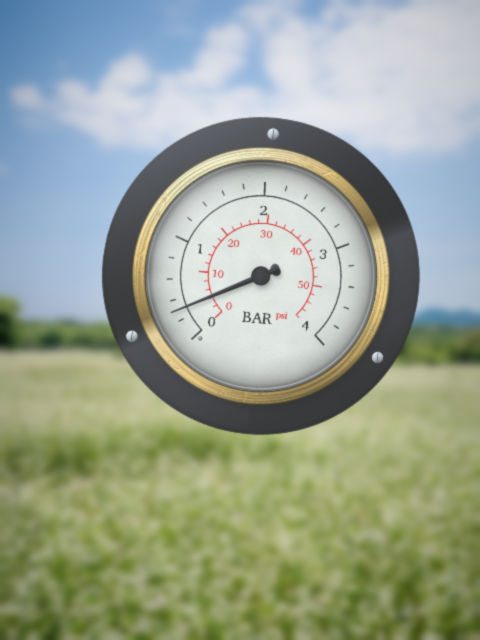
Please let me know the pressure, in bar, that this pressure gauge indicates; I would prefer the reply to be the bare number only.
0.3
